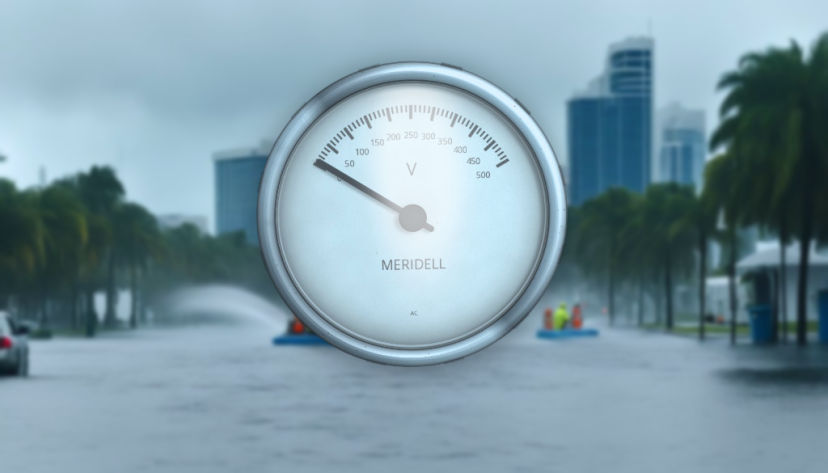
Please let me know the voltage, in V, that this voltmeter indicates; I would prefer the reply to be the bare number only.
10
